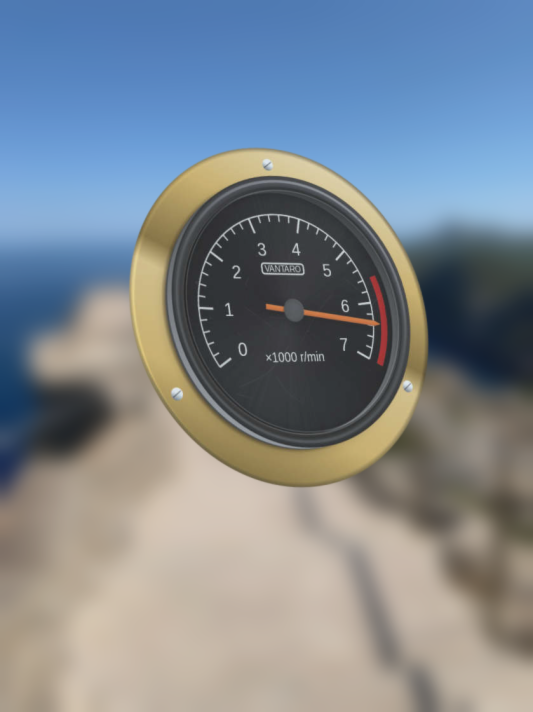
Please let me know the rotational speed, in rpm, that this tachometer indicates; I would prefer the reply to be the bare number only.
6400
